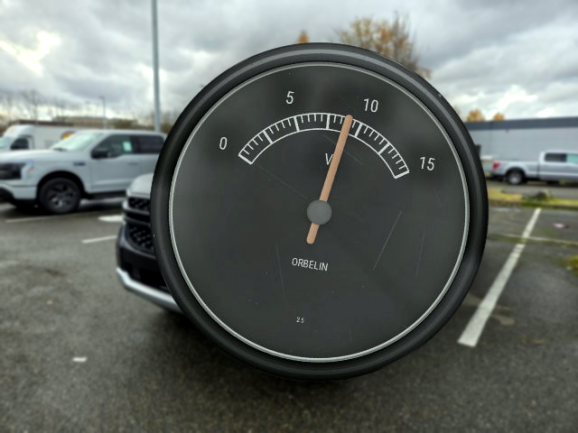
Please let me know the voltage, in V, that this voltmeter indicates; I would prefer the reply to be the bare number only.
9
